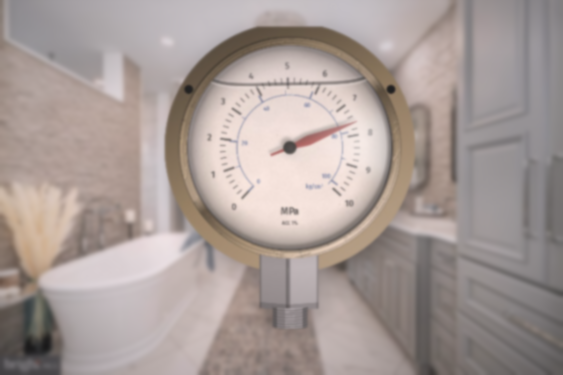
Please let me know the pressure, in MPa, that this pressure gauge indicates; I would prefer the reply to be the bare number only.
7.6
